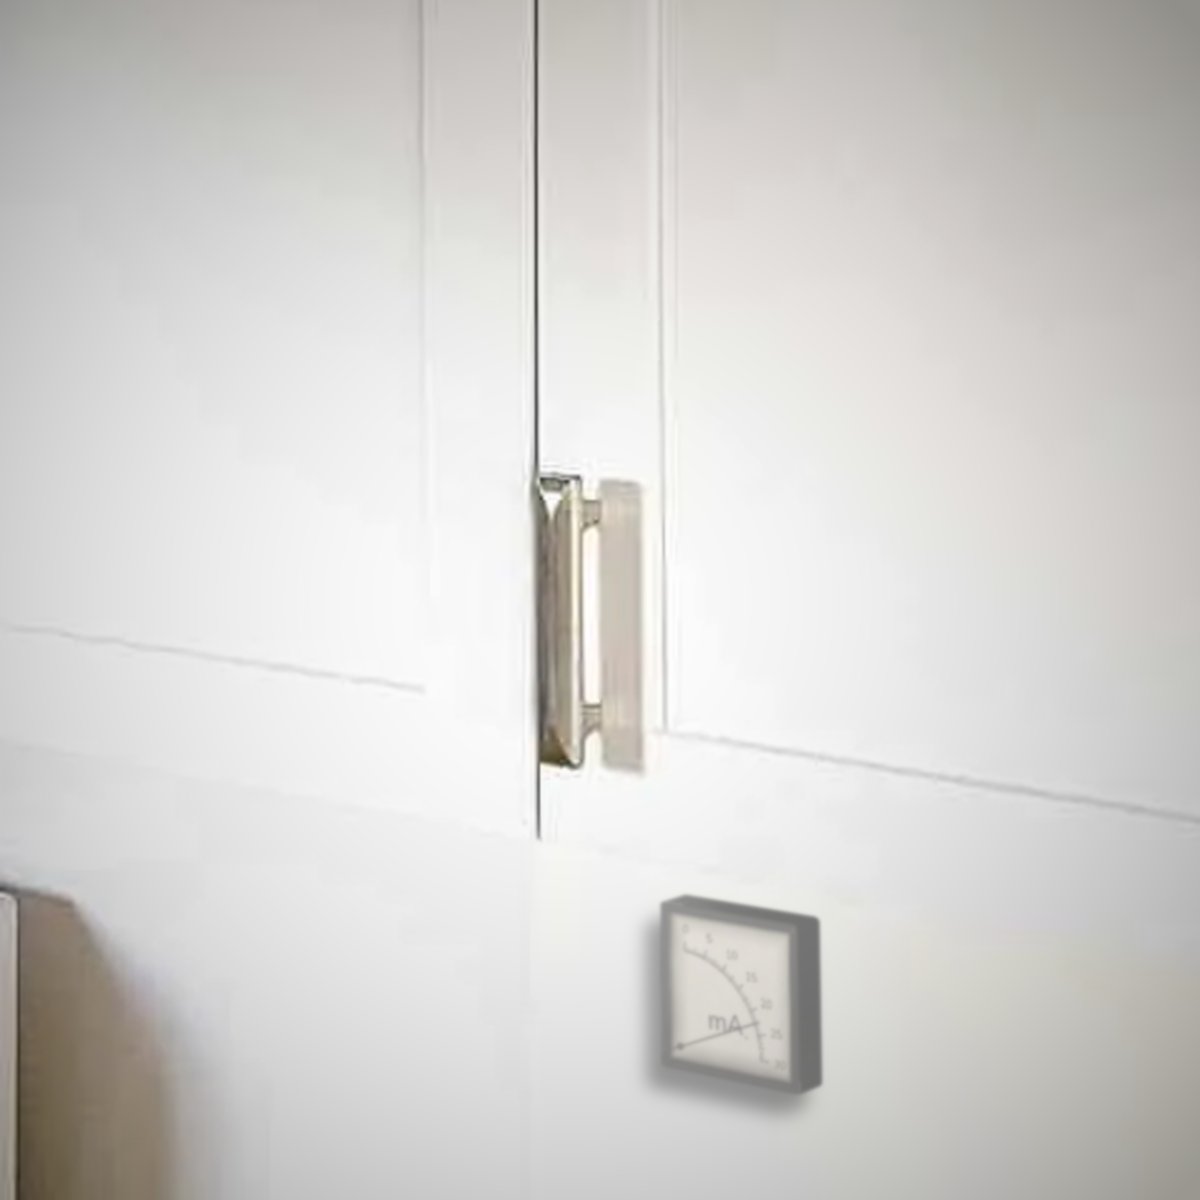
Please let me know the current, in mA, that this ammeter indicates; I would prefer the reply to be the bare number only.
22.5
